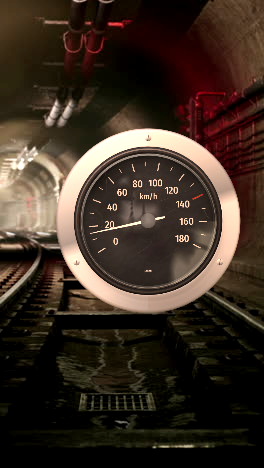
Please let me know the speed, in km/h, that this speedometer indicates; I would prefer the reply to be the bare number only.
15
